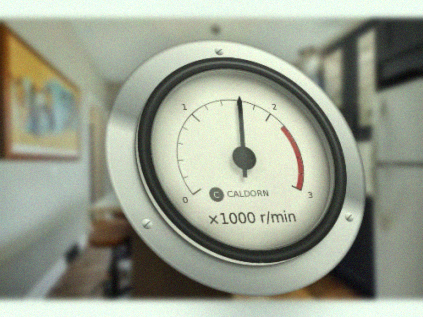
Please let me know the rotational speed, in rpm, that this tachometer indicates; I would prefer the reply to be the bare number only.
1600
